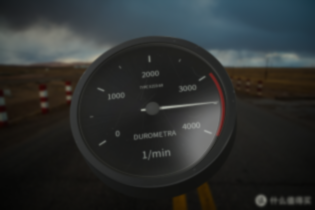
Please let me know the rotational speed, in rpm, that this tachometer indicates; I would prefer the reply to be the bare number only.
3500
